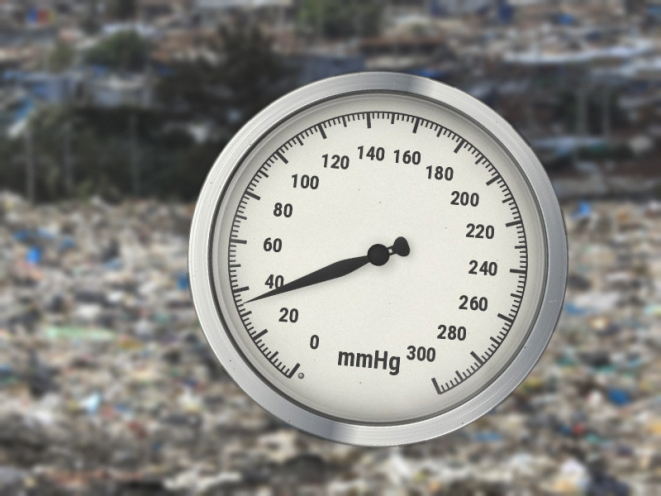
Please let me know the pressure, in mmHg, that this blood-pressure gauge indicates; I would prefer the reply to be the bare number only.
34
